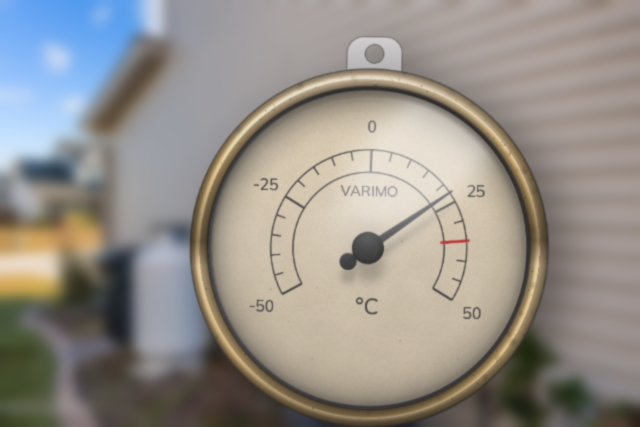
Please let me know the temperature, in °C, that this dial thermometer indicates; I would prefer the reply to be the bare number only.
22.5
